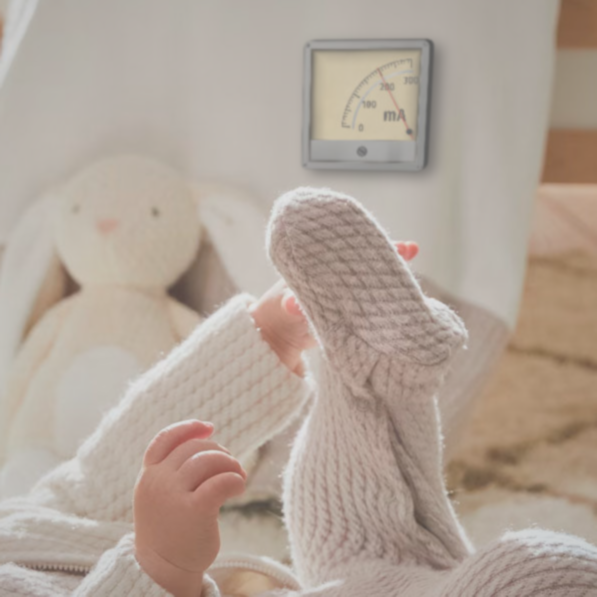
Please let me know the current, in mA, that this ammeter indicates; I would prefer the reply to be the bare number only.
200
